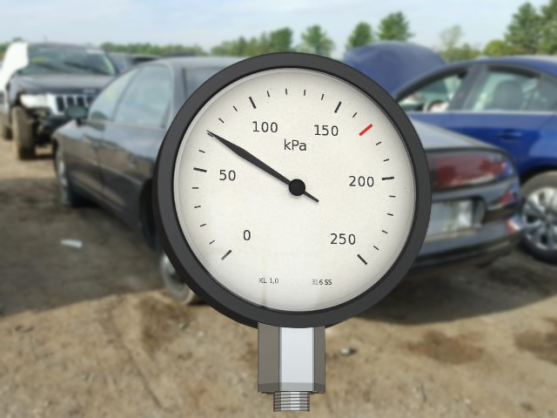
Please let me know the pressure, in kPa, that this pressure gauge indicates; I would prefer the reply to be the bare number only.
70
